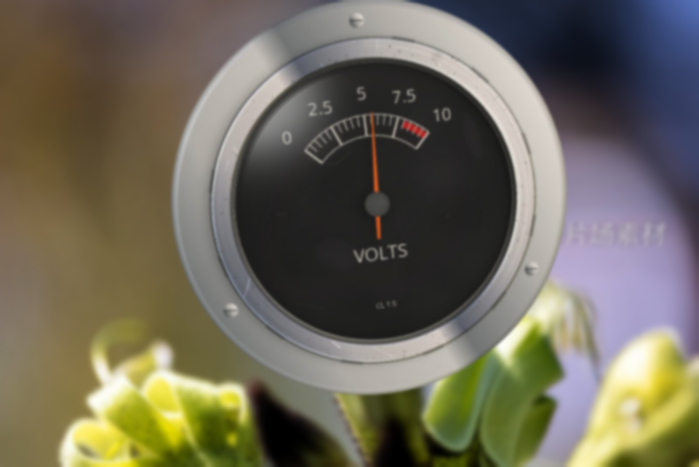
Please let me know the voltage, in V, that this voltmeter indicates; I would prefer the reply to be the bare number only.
5.5
